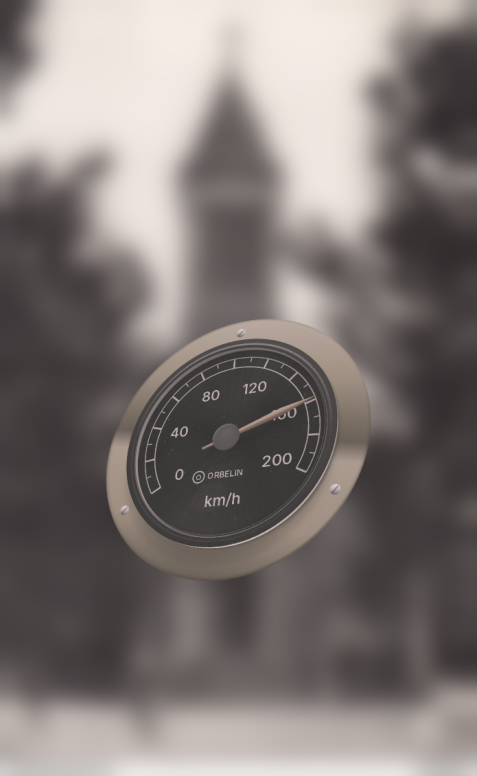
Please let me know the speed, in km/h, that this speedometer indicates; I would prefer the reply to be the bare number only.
160
